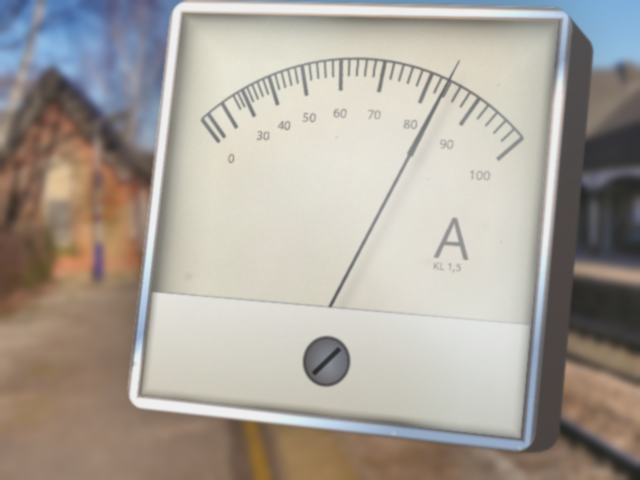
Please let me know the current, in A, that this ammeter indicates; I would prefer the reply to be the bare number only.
84
